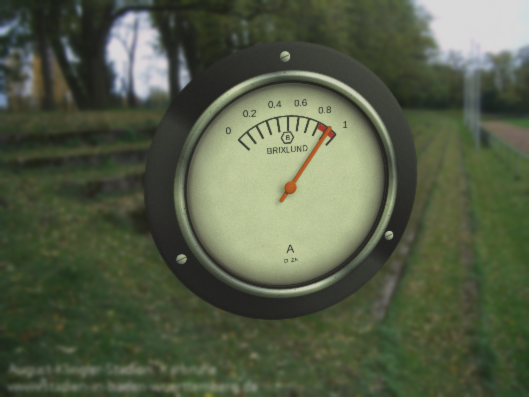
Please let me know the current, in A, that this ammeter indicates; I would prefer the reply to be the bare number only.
0.9
